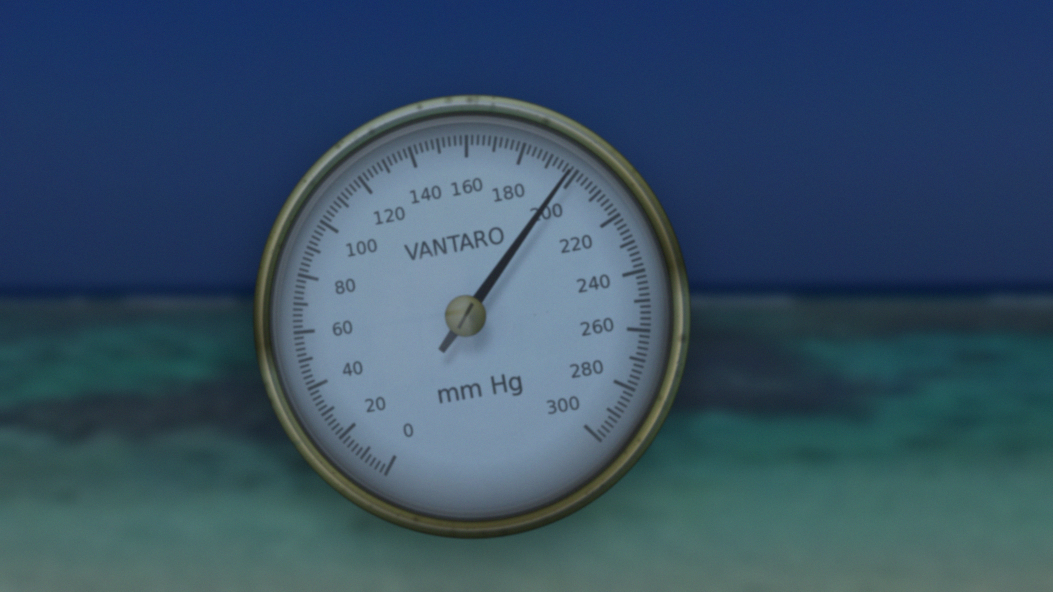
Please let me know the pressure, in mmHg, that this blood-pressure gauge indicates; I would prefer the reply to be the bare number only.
198
